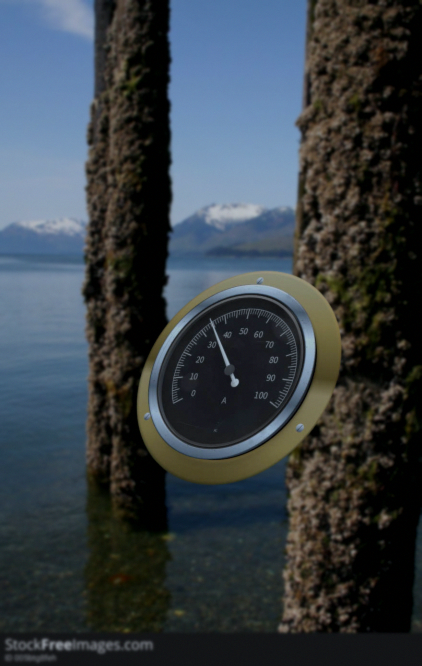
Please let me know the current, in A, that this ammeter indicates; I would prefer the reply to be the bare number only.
35
